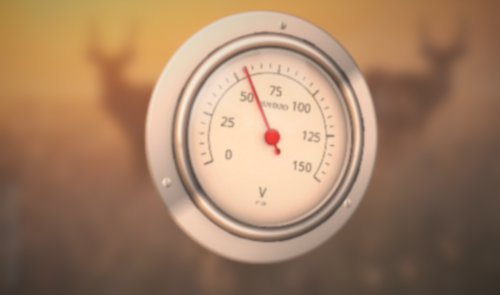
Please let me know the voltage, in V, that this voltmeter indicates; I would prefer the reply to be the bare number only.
55
